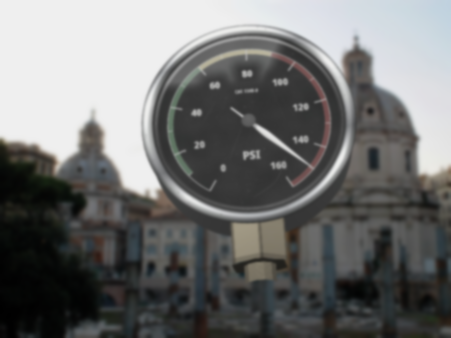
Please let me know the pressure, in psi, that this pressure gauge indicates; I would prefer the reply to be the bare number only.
150
